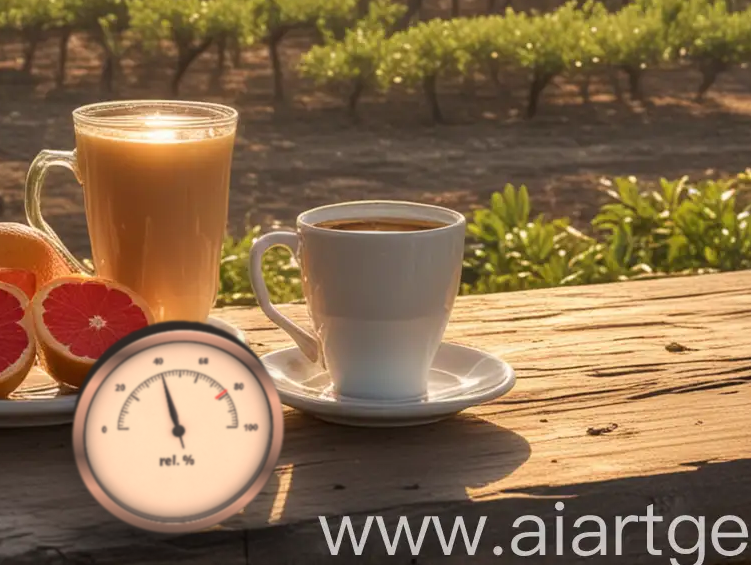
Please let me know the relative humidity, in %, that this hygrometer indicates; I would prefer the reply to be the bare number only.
40
